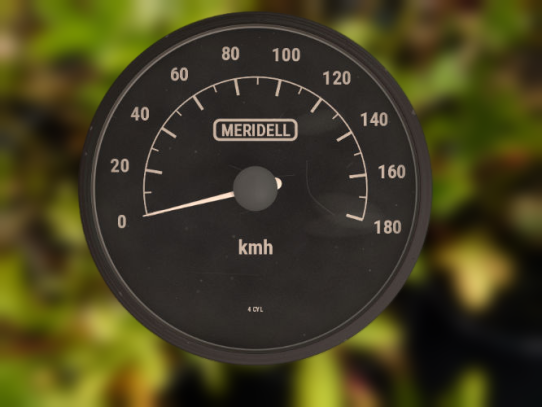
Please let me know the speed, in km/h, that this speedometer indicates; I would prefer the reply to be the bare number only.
0
